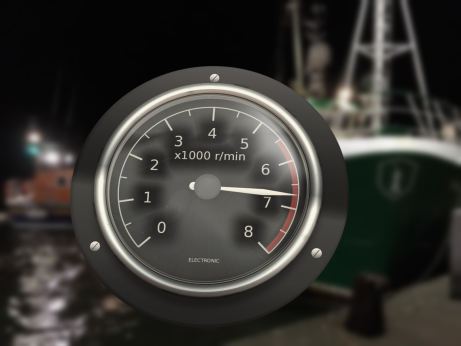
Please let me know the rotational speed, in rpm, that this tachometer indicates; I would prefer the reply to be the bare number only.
6750
